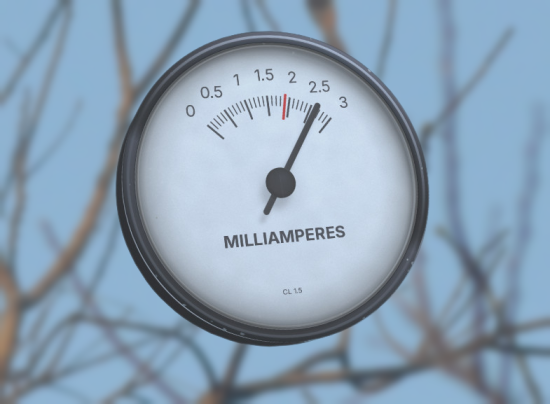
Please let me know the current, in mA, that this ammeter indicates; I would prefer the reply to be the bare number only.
2.6
